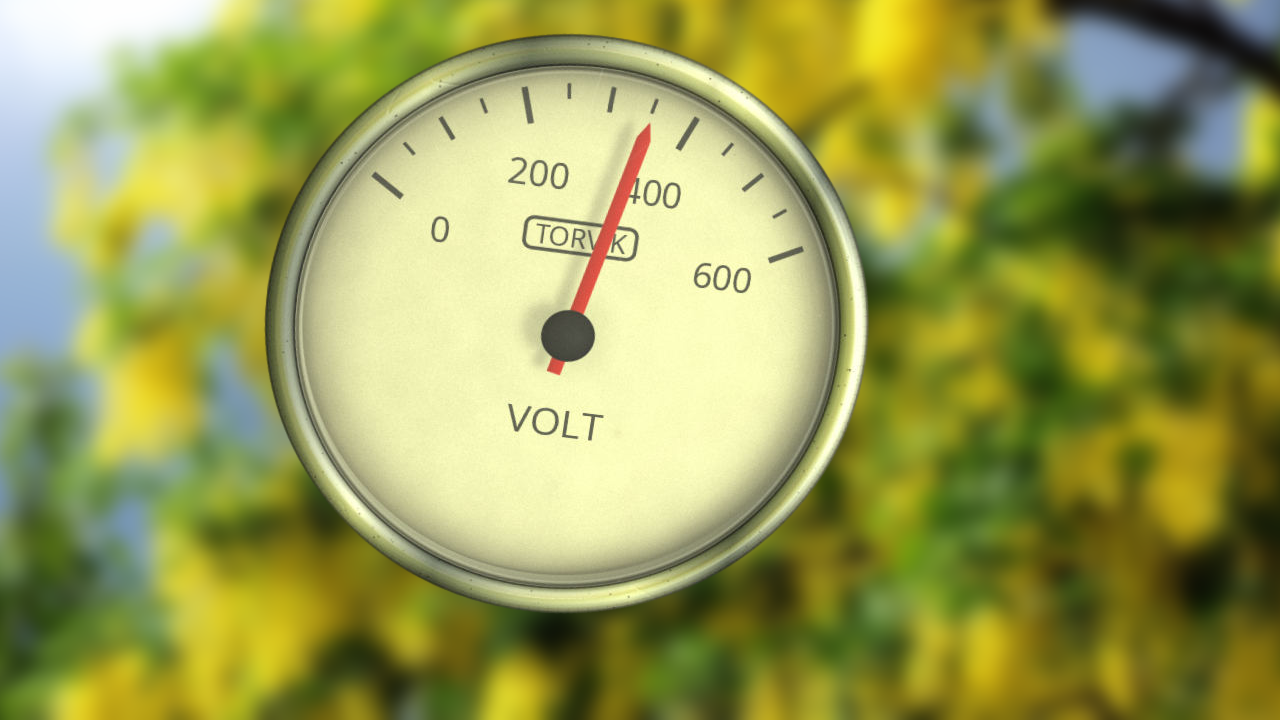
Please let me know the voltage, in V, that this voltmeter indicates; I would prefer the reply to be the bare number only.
350
